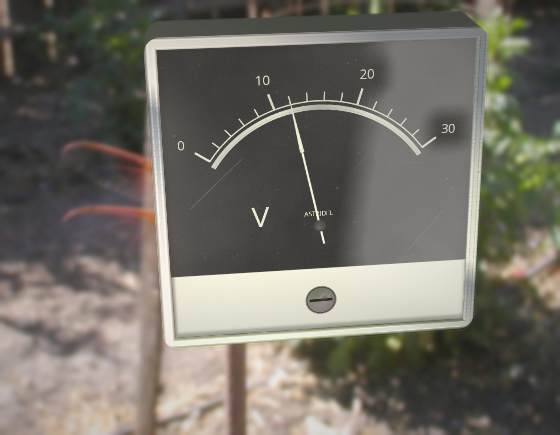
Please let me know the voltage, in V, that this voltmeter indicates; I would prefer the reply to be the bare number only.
12
